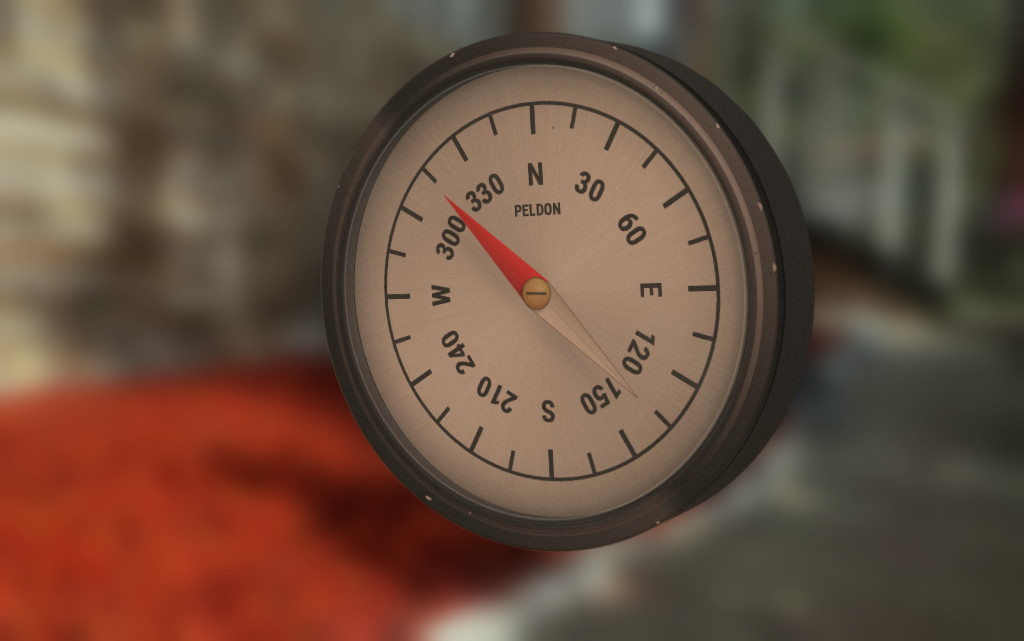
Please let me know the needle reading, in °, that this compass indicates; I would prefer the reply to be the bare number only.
315
